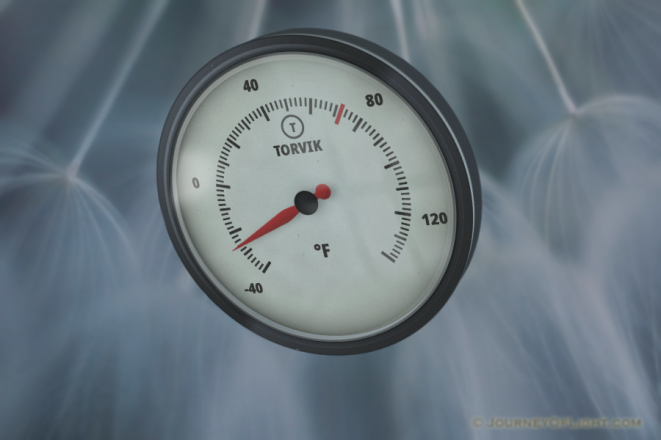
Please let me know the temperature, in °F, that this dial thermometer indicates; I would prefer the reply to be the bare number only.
-26
